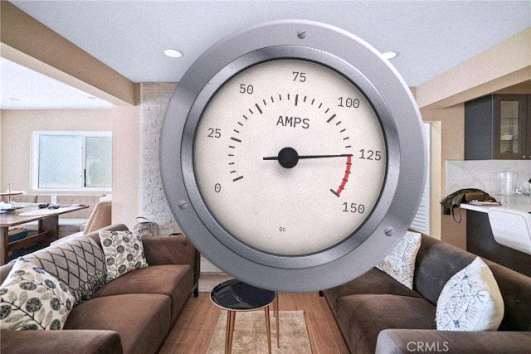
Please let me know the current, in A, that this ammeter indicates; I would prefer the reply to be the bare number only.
125
